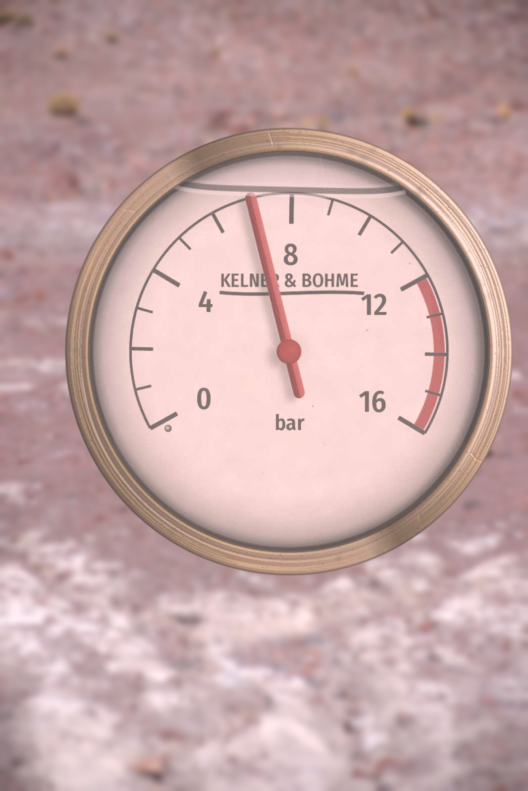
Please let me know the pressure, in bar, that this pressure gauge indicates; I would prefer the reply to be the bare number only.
7
